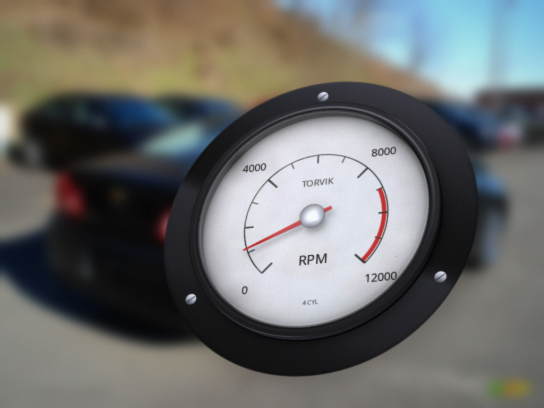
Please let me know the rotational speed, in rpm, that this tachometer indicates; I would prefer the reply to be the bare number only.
1000
